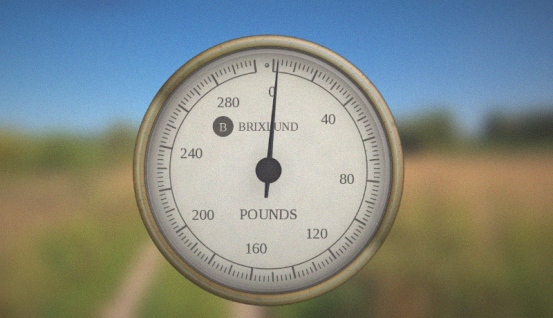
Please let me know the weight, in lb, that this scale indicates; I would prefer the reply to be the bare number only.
2
